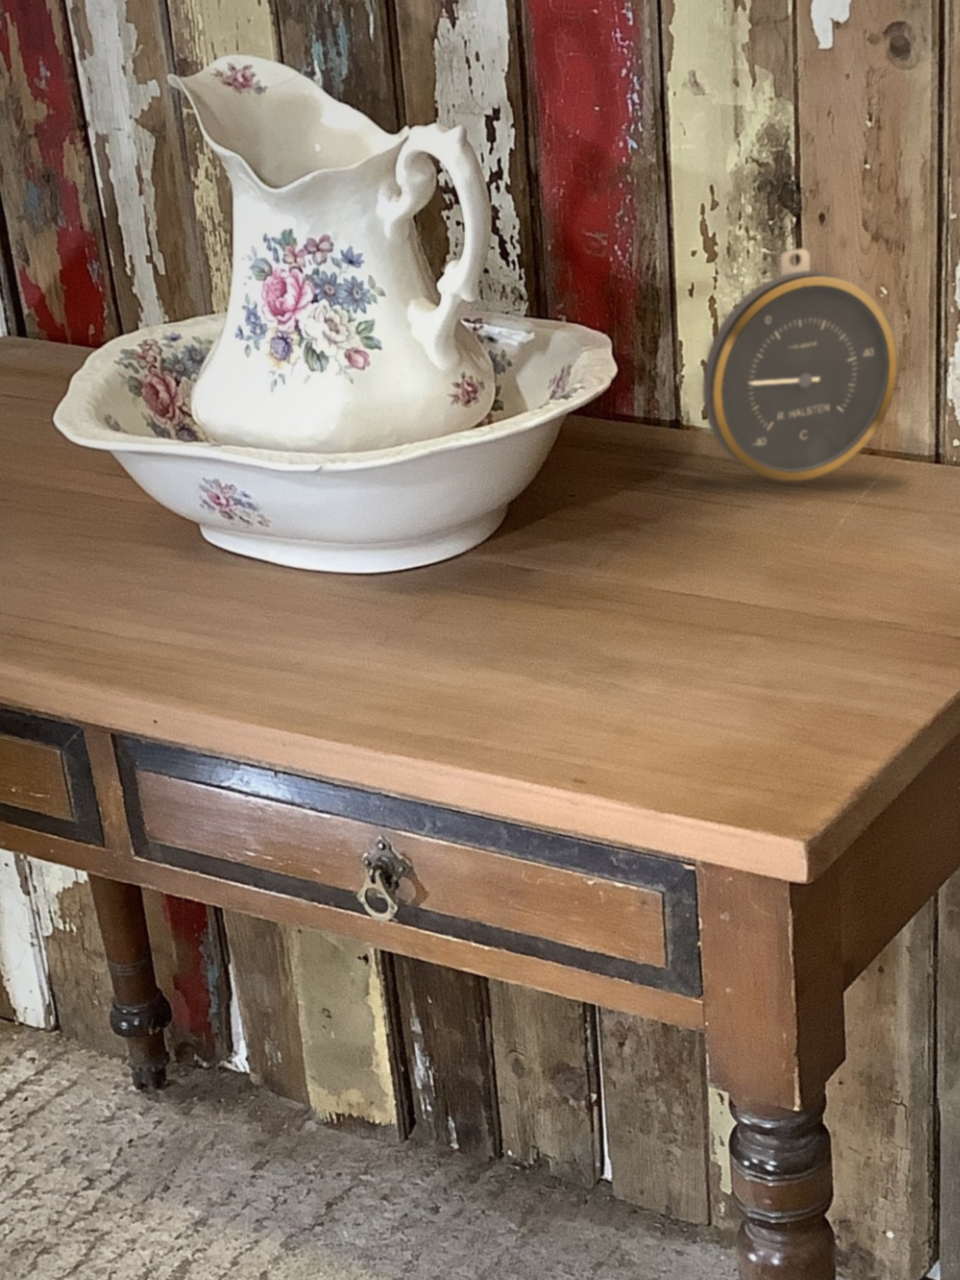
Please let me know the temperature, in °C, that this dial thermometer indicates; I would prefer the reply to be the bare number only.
-20
